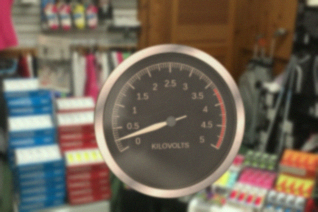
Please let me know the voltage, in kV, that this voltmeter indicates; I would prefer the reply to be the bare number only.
0.25
